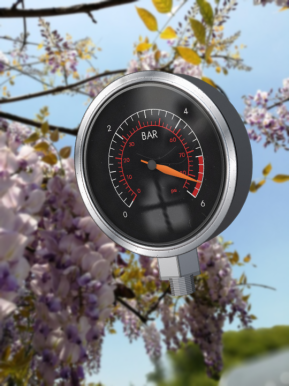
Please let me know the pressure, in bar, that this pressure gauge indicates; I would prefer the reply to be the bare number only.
5.6
